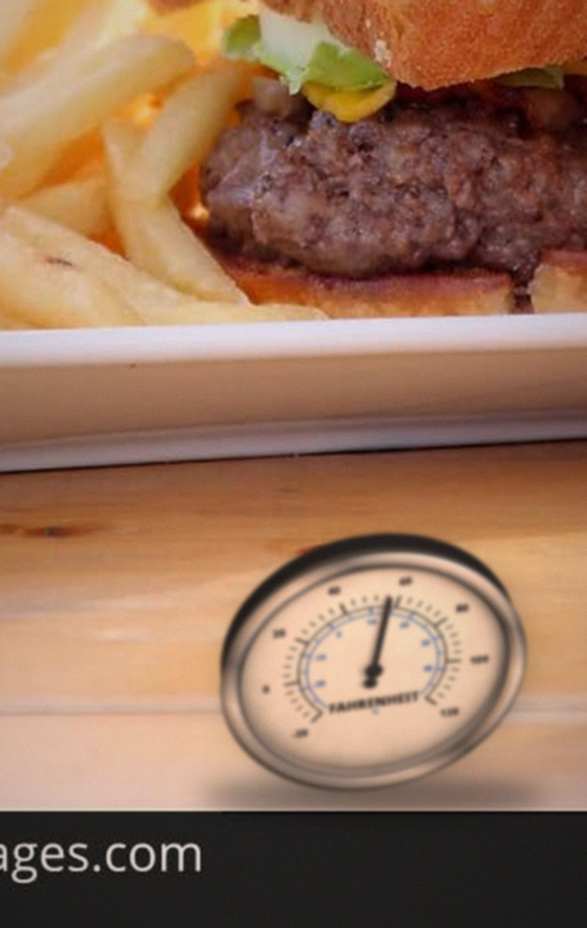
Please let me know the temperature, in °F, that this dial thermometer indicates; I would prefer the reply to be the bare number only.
56
